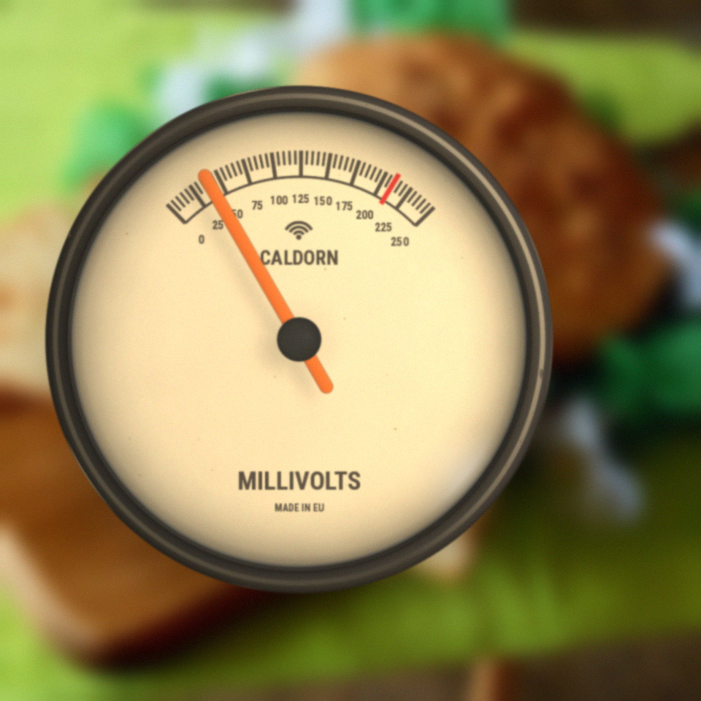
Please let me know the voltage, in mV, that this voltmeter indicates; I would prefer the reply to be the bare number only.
40
